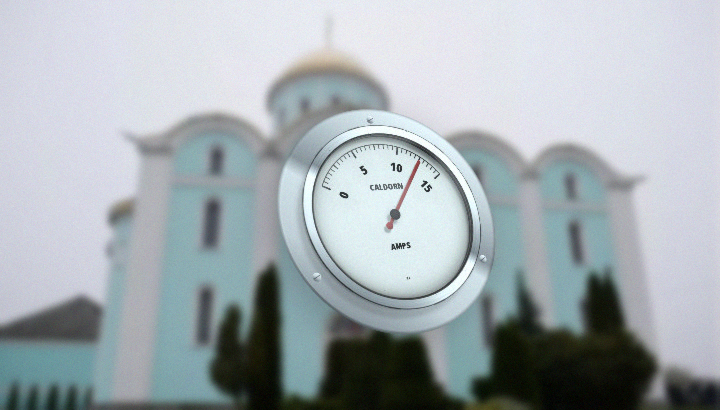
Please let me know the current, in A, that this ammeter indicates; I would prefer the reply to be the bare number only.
12.5
